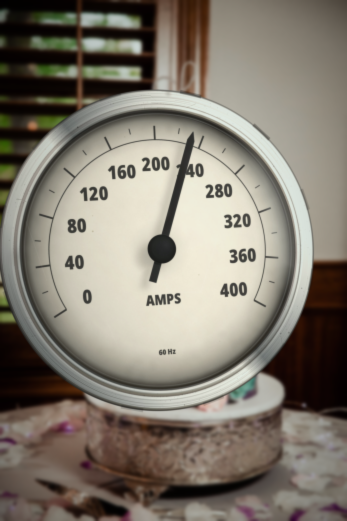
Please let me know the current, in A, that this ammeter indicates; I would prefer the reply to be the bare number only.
230
